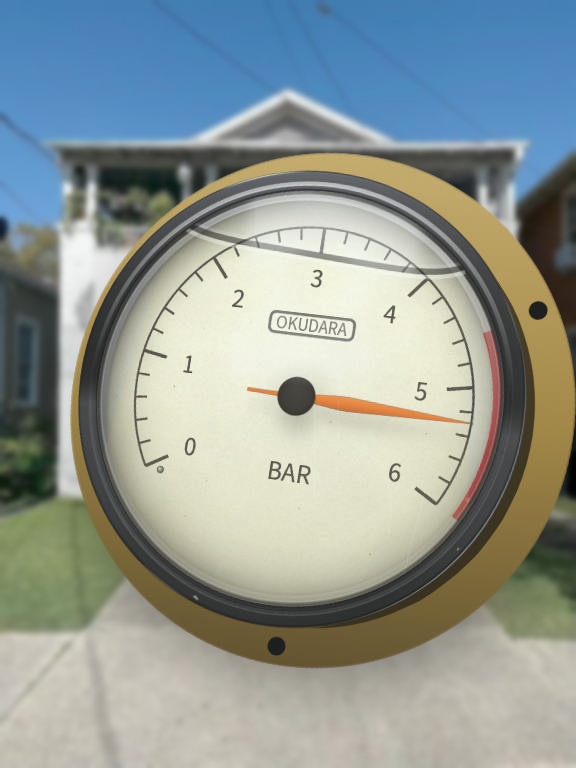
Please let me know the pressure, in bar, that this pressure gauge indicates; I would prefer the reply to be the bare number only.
5.3
